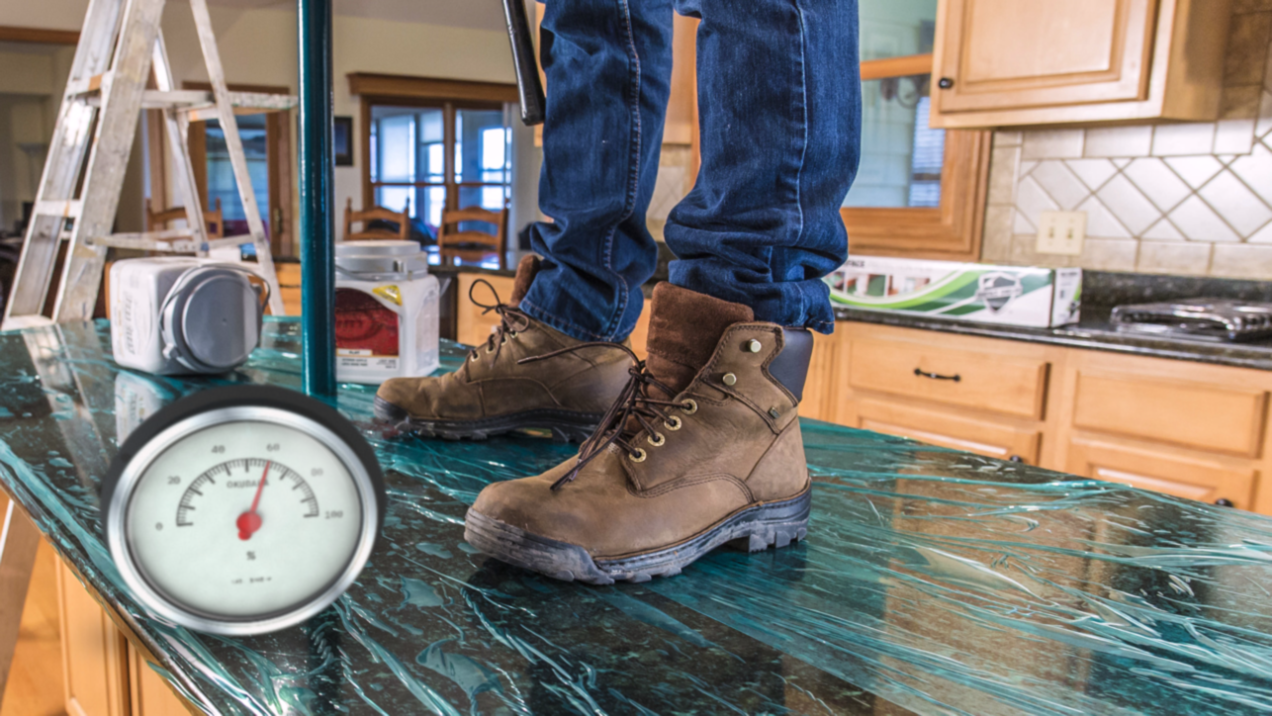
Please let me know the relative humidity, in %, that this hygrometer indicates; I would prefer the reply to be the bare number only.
60
